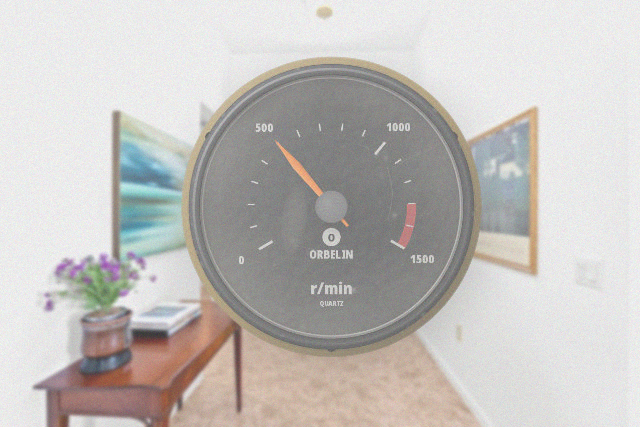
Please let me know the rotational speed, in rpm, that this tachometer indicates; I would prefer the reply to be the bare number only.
500
